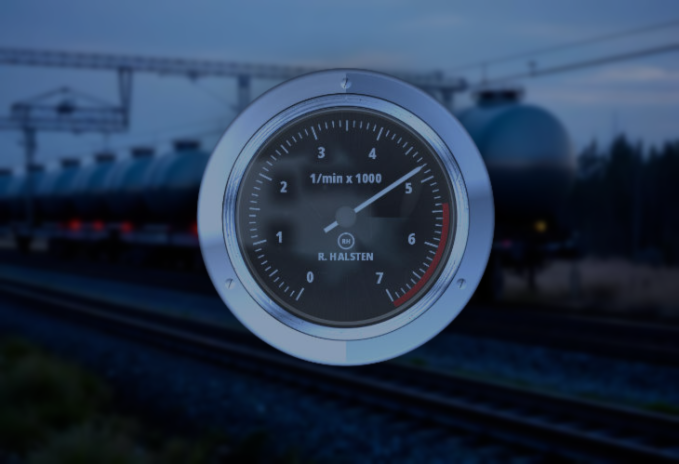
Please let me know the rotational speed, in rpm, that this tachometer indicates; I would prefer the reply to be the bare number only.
4800
